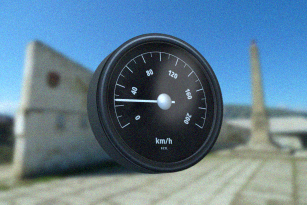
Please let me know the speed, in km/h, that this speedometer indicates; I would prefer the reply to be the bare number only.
25
